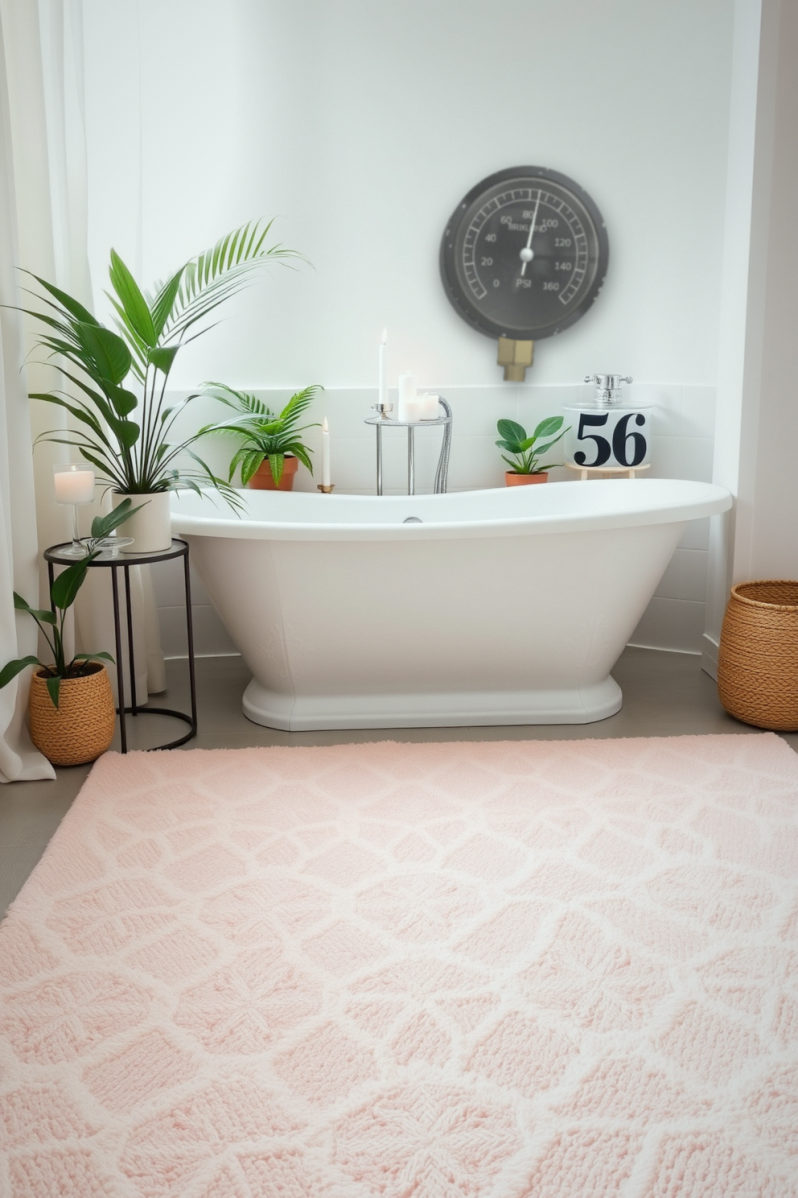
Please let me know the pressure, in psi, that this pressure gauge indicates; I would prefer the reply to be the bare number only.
85
